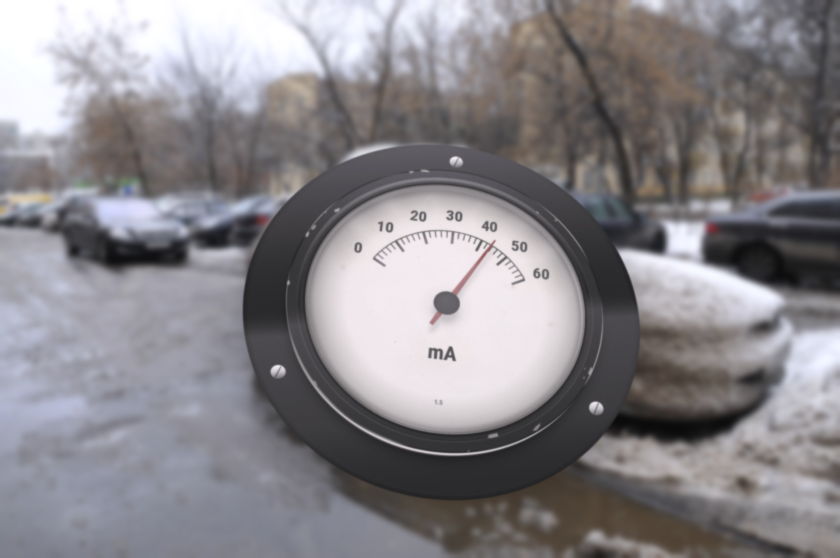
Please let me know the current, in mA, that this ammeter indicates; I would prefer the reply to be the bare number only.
44
